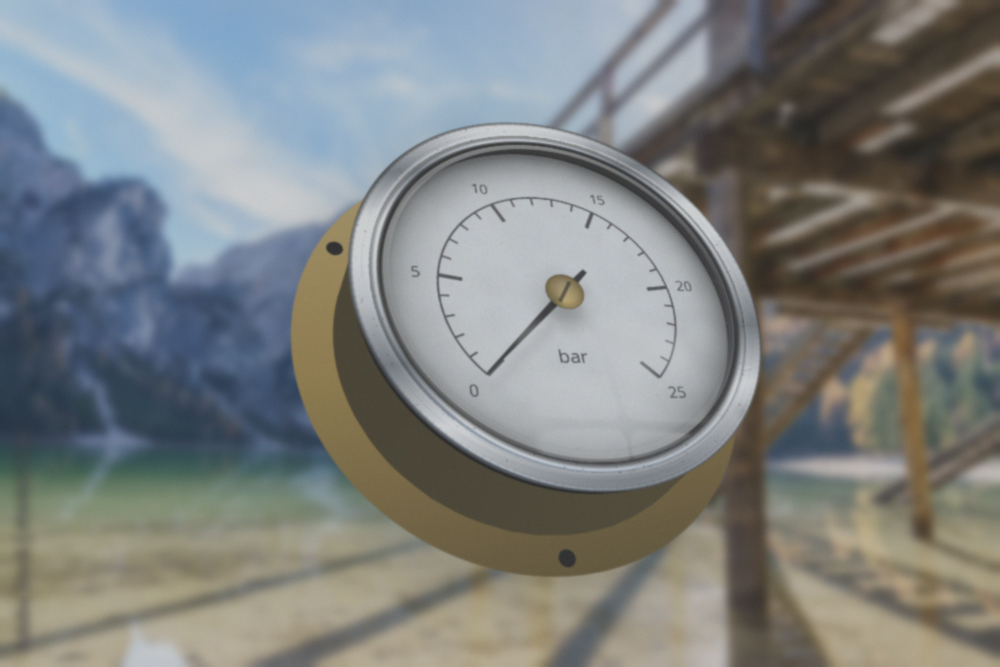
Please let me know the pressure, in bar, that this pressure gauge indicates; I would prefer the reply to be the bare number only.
0
